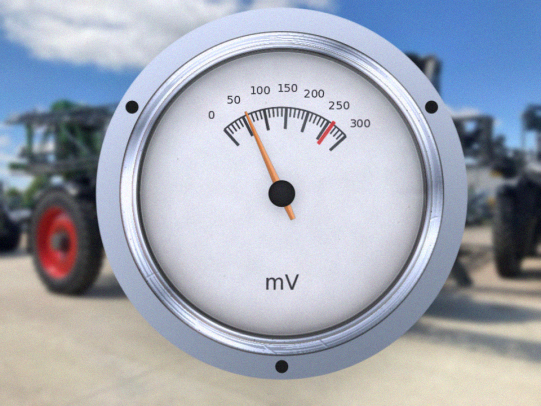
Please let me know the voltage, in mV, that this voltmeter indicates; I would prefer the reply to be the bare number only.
60
